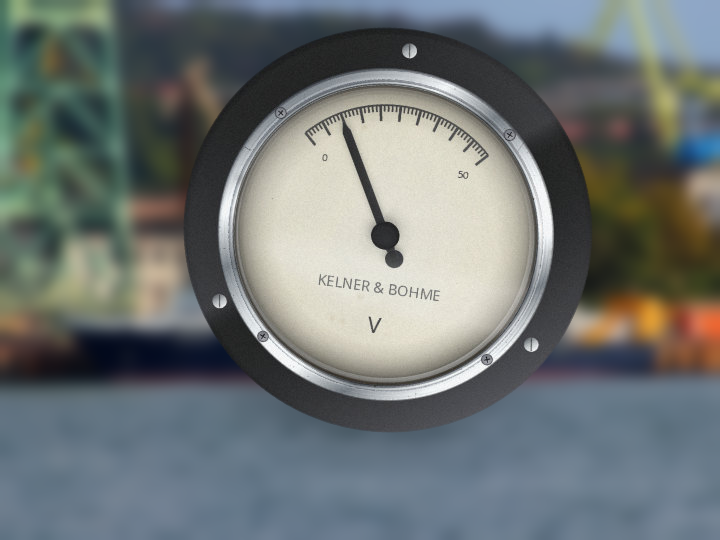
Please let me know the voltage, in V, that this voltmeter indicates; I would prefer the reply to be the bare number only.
10
